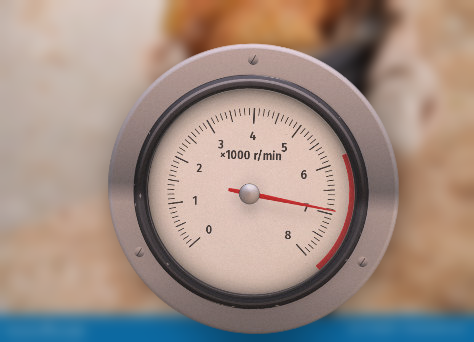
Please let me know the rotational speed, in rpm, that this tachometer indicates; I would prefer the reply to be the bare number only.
6900
